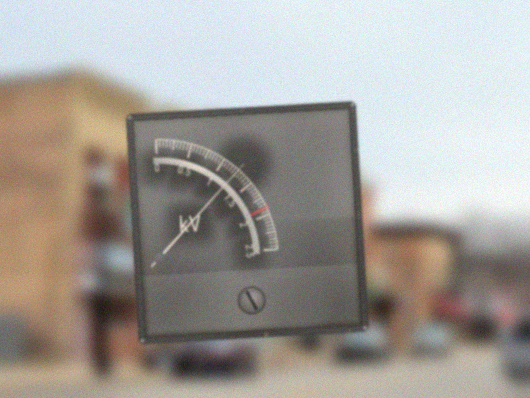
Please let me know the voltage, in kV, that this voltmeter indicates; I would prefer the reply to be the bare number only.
1.25
